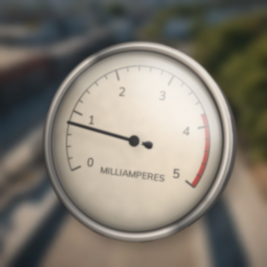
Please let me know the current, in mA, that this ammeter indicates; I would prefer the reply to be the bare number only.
0.8
